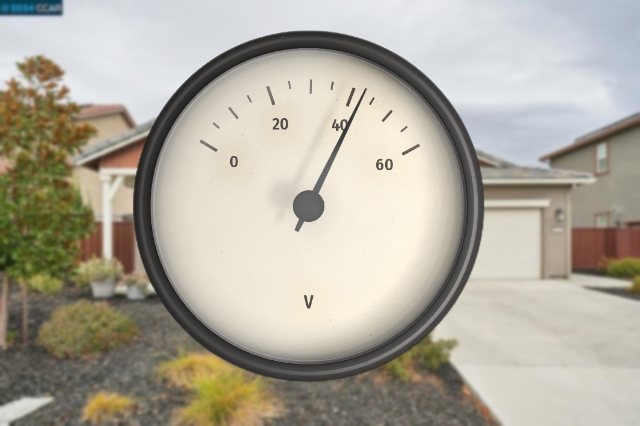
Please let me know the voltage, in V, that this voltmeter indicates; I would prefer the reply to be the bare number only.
42.5
